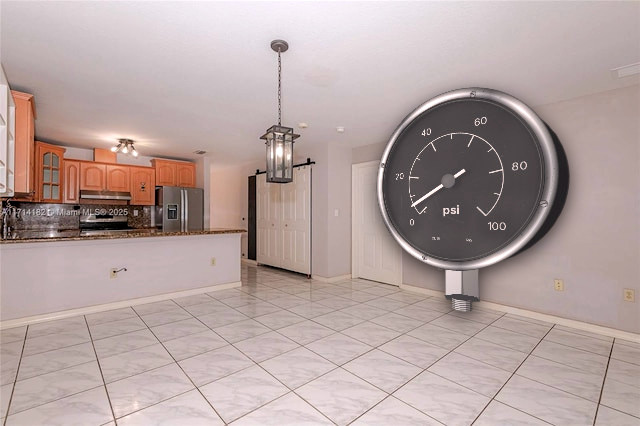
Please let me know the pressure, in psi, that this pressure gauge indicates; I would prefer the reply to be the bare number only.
5
